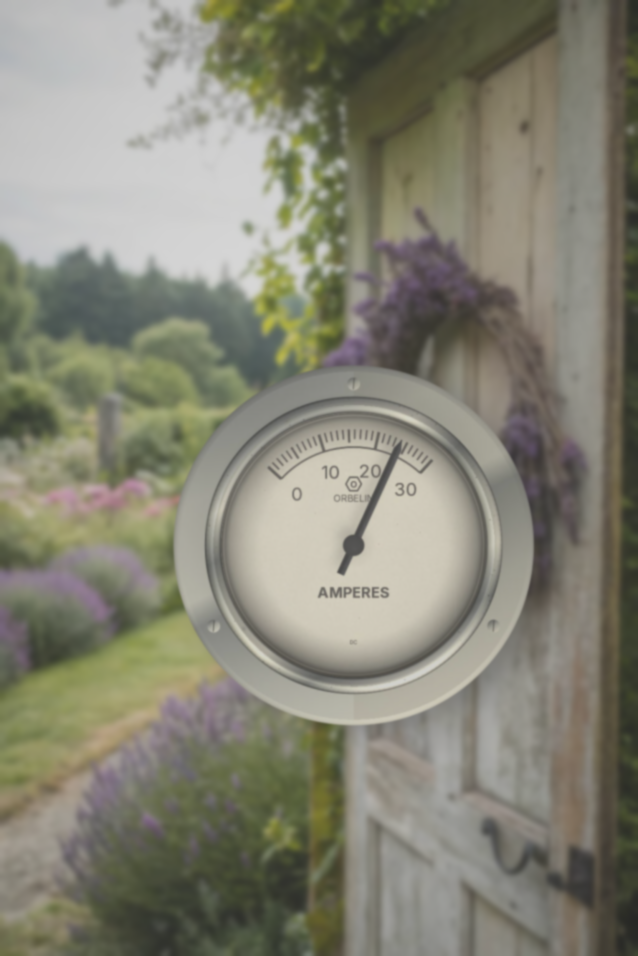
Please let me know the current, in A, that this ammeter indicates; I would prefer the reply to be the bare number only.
24
